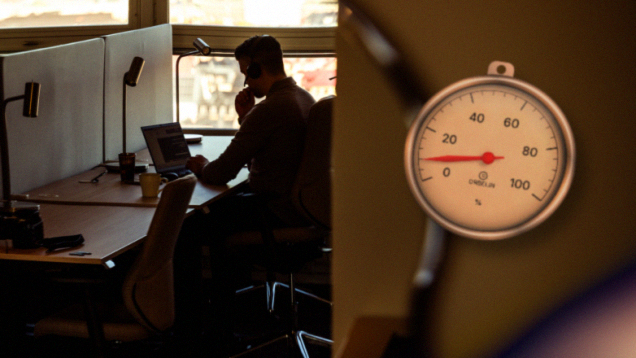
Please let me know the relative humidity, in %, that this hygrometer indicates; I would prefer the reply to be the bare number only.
8
